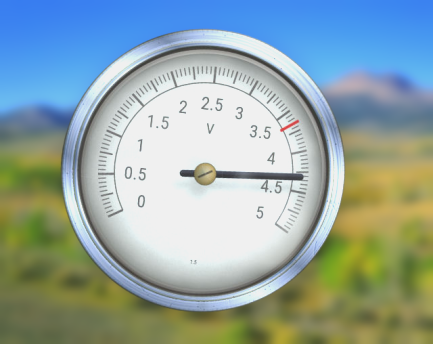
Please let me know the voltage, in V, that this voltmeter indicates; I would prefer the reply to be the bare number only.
4.3
